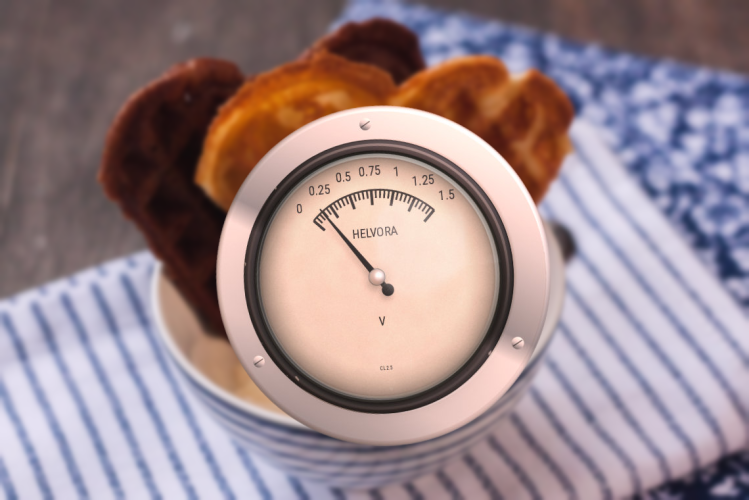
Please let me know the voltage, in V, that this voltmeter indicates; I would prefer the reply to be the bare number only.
0.15
